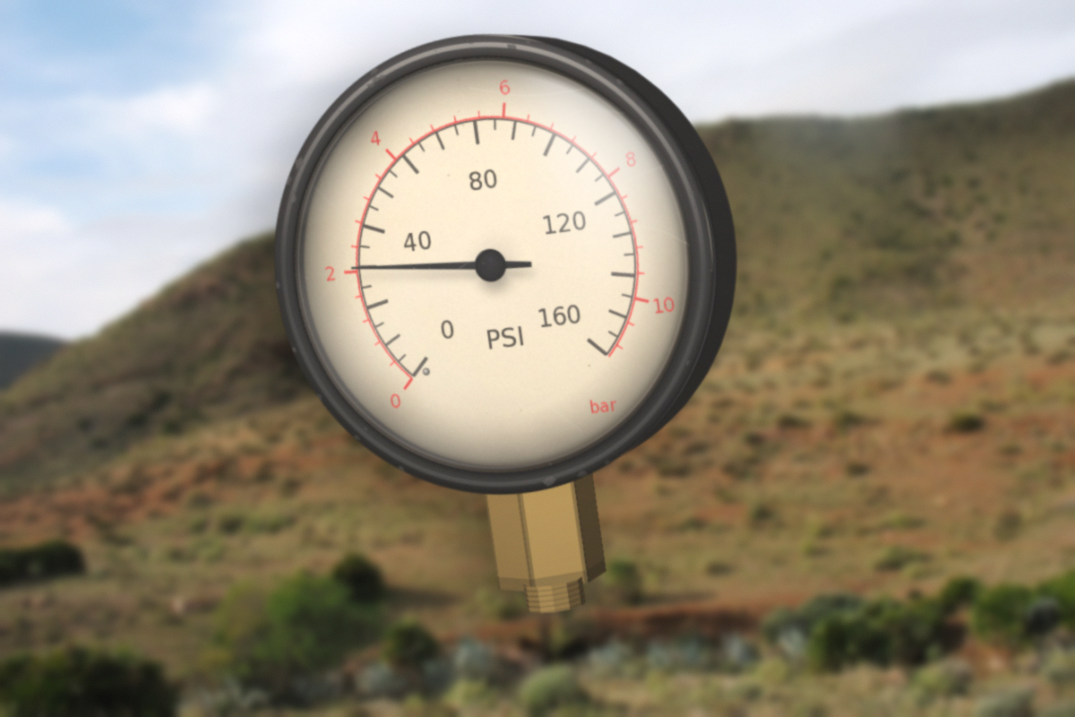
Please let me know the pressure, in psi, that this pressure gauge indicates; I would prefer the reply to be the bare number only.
30
